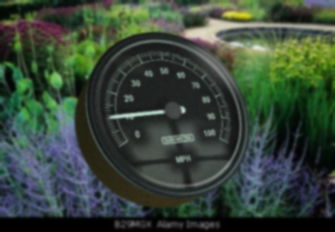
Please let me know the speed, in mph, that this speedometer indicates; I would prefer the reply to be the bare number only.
10
